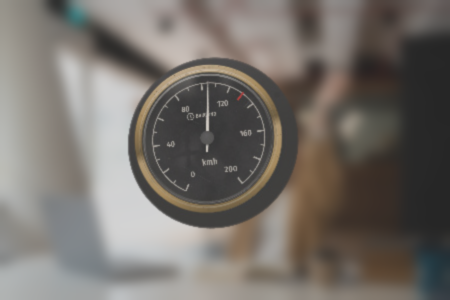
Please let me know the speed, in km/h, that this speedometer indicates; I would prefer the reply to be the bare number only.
105
